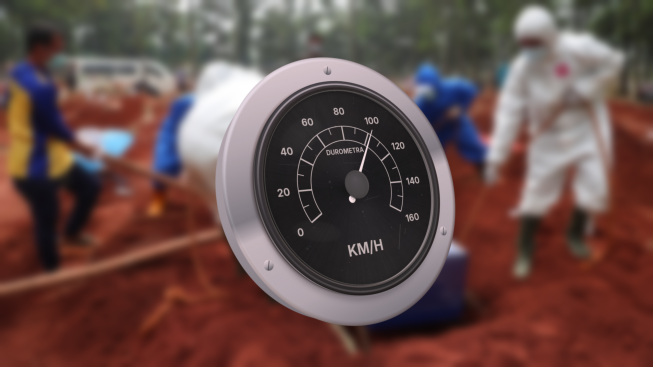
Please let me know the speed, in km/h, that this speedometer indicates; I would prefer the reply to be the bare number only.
100
